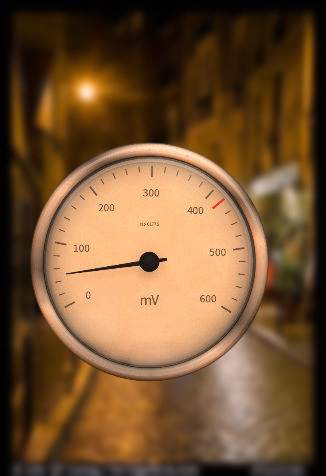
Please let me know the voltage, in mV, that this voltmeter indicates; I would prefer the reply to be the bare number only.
50
